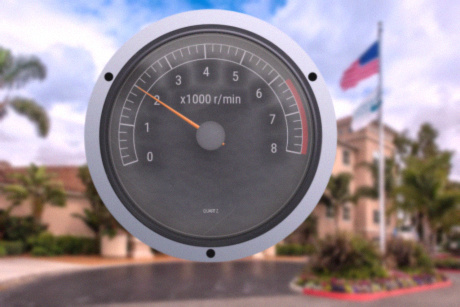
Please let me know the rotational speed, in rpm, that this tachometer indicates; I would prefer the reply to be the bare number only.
2000
